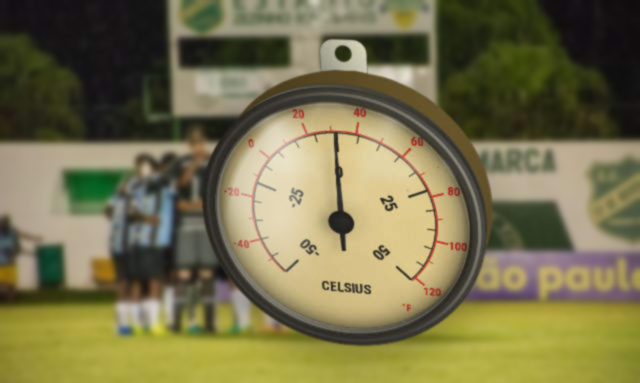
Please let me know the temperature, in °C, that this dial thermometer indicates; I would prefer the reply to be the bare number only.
0
